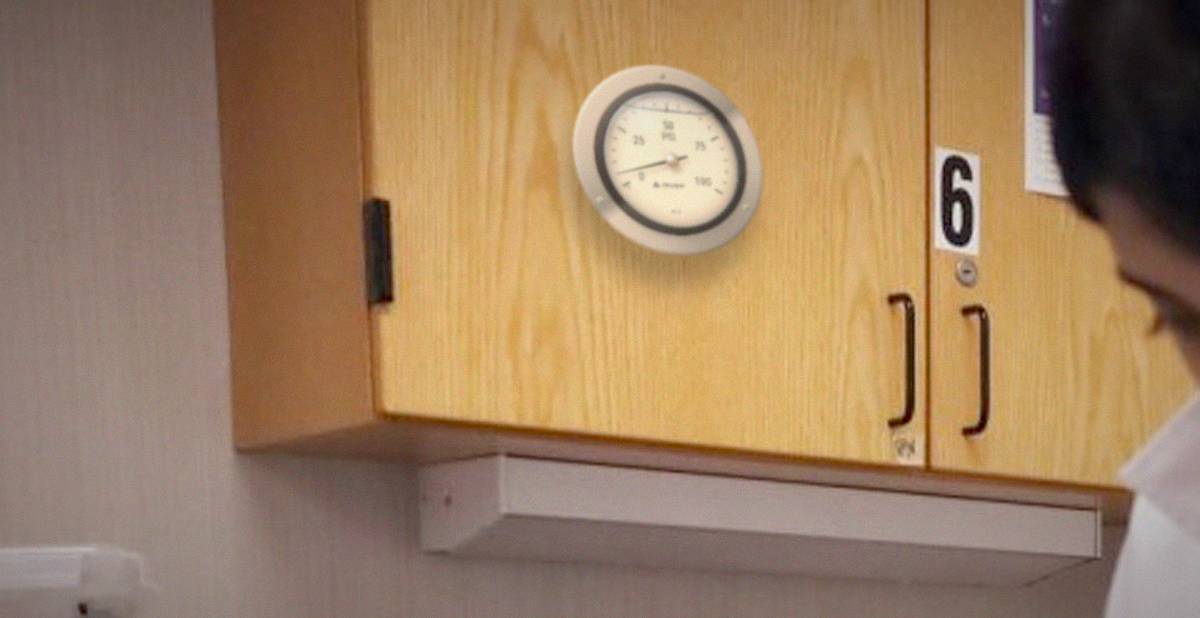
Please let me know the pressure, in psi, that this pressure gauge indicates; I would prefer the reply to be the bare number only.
5
